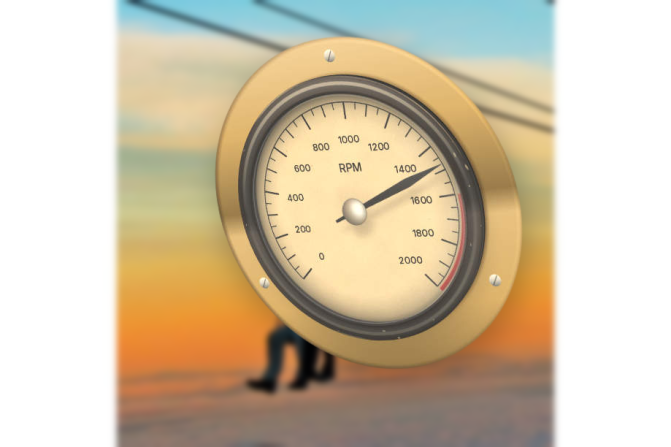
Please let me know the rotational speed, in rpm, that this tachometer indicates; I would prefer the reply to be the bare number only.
1475
